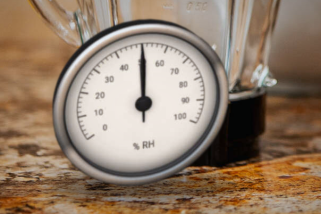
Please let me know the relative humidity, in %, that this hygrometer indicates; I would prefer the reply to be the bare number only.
50
